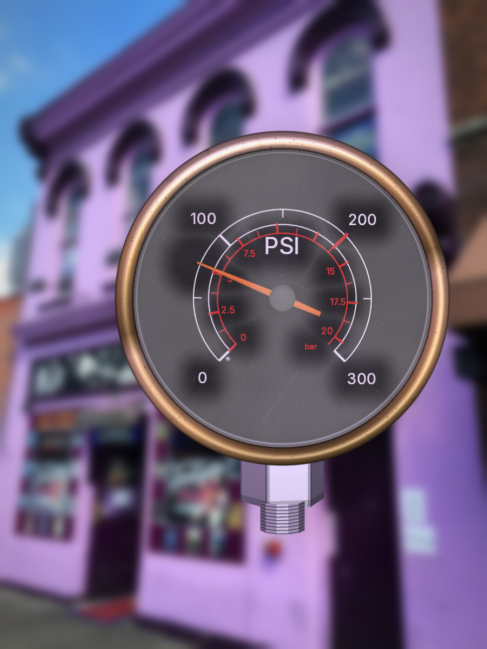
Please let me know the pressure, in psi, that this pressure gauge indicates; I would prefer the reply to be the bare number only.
75
